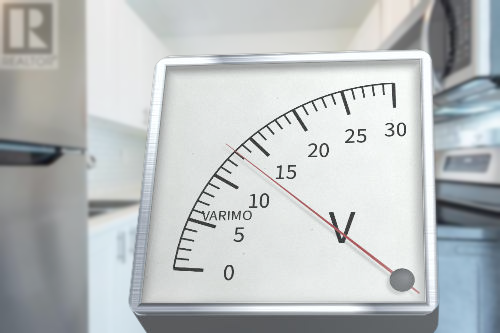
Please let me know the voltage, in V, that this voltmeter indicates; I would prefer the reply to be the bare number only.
13
